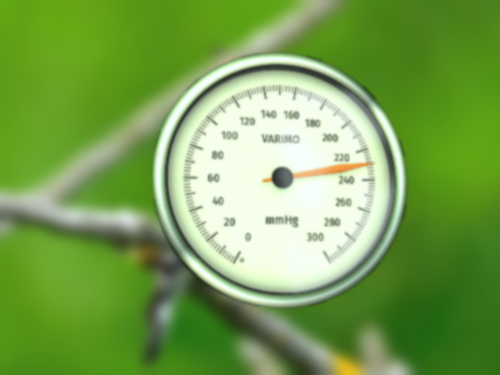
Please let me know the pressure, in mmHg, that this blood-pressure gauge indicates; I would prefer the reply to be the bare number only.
230
